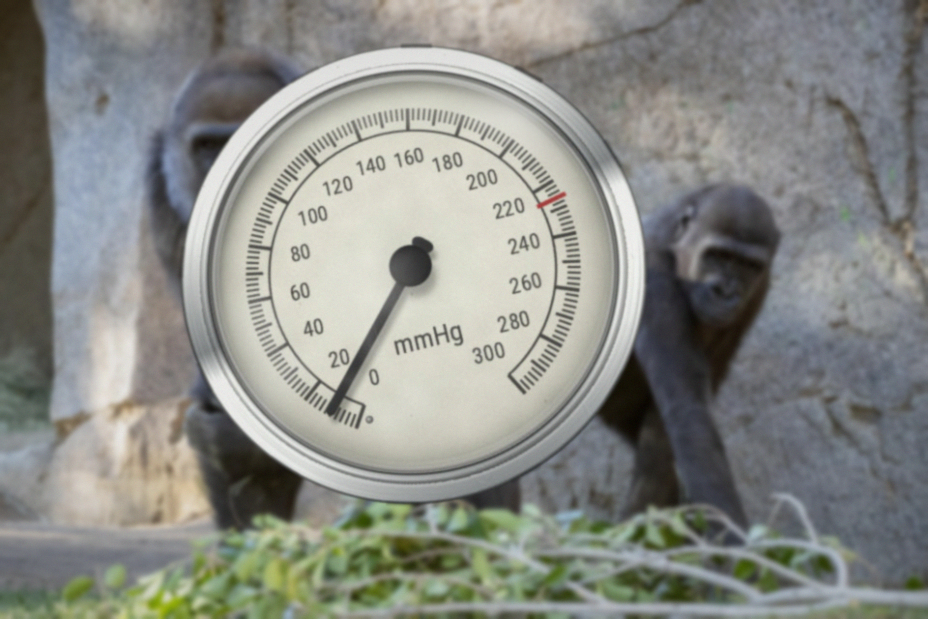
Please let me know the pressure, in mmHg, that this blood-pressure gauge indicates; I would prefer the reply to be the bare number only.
10
